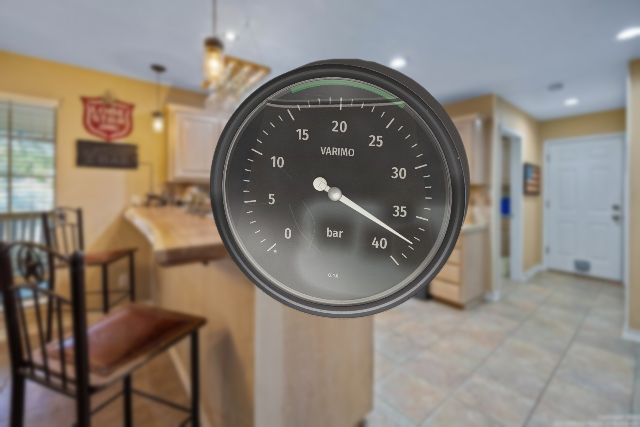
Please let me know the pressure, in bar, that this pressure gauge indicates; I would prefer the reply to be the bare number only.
37.5
